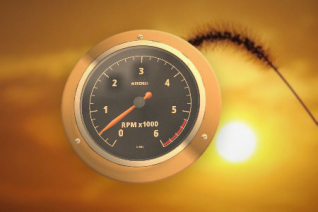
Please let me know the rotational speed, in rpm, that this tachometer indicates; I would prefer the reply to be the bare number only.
400
